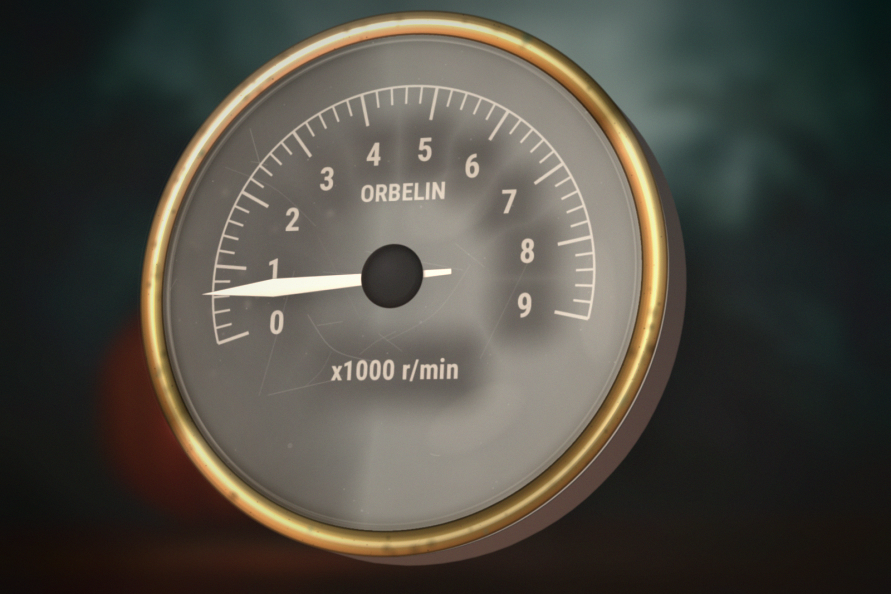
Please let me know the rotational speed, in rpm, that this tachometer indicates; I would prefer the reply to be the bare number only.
600
